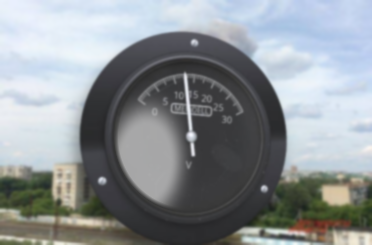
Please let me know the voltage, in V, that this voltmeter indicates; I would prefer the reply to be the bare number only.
12.5
